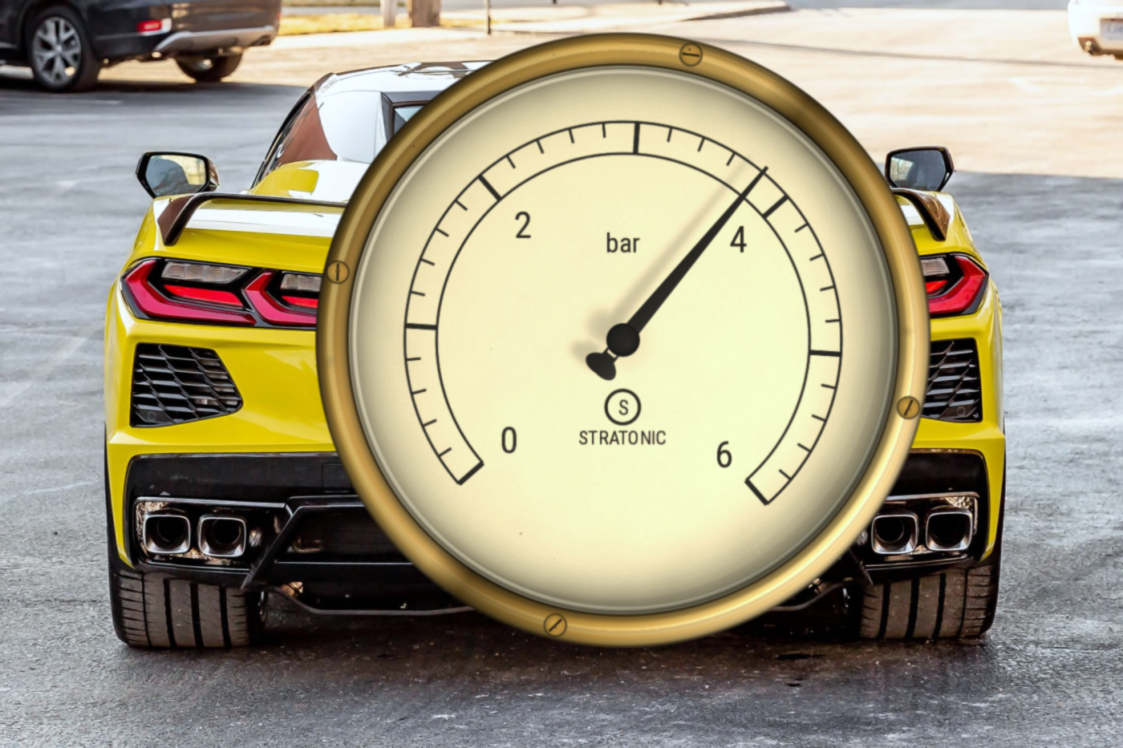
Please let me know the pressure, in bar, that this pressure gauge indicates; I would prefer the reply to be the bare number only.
3.8
